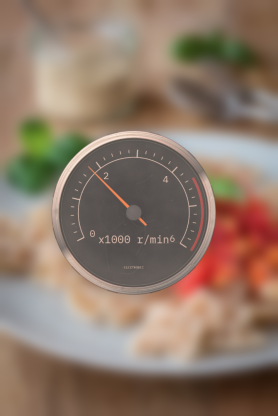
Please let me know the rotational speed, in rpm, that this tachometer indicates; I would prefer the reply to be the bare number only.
1800
